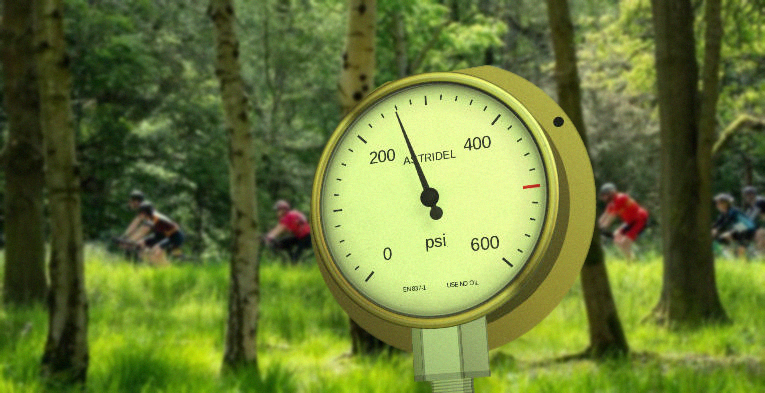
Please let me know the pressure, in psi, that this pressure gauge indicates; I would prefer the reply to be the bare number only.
260
